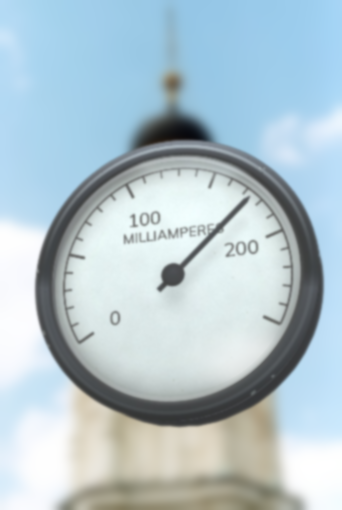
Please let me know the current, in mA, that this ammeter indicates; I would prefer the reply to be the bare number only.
175
